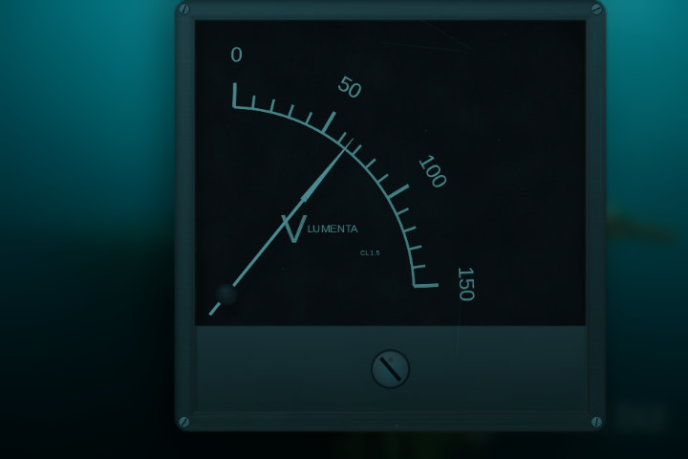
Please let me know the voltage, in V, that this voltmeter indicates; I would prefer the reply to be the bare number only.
65
